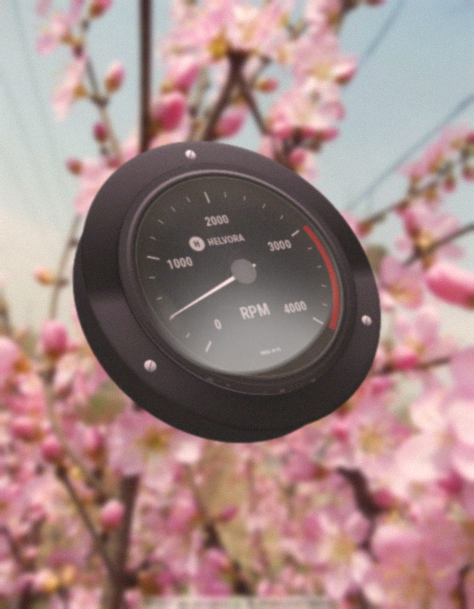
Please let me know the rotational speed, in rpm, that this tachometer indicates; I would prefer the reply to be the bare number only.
400
